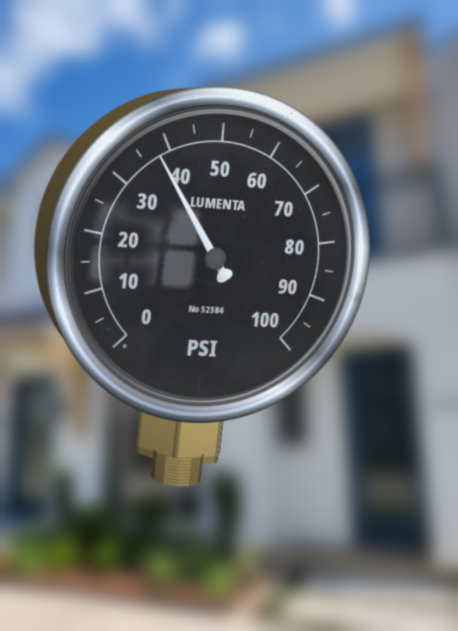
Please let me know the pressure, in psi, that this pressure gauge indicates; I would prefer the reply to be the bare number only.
37.5
